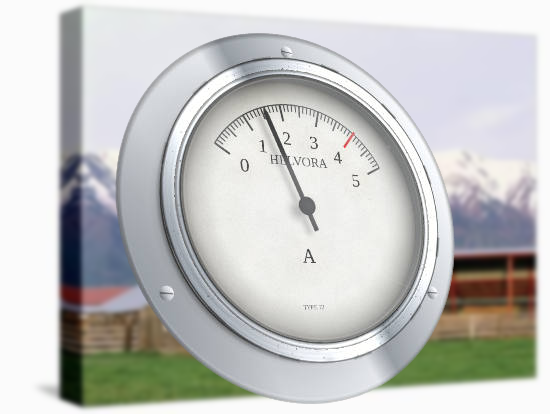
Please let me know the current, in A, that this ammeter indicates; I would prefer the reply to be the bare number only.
1.5
